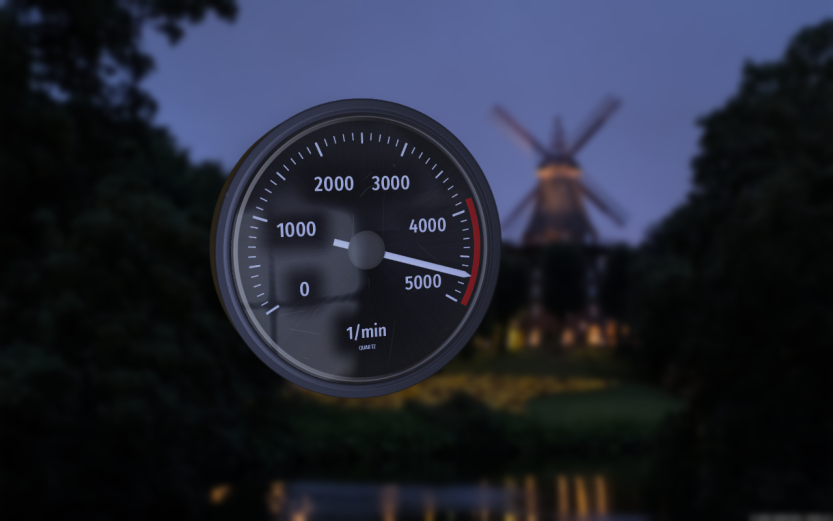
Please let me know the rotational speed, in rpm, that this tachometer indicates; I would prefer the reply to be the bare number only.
4700
